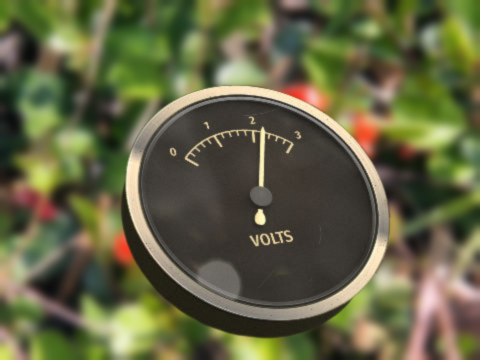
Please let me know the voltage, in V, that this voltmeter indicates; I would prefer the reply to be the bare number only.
2.2
